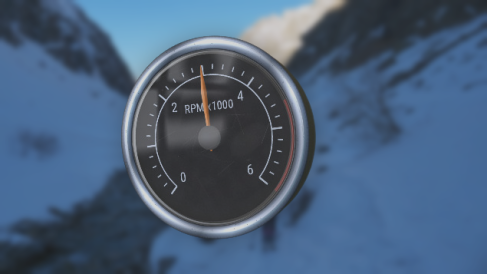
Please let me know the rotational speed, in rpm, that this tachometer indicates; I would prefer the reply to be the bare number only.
3000
